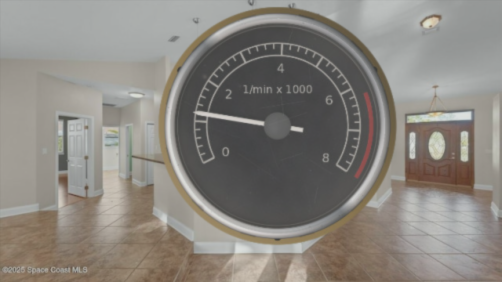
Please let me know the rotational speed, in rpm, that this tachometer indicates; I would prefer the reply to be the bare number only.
1200
